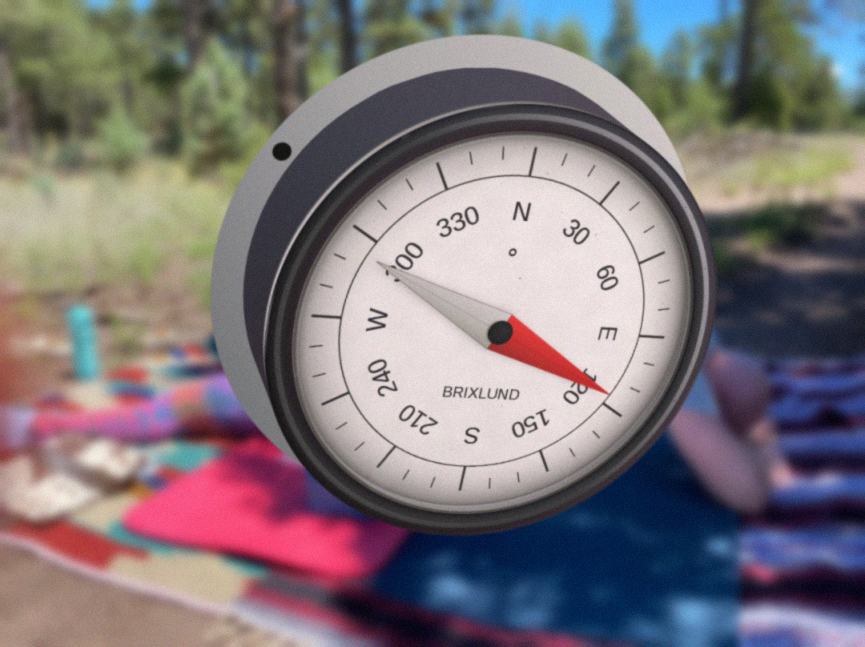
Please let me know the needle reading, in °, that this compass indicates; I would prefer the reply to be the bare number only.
115
